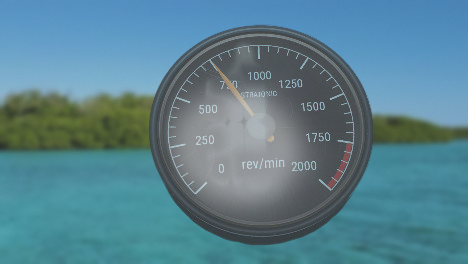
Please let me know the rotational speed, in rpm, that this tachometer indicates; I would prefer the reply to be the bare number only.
750
